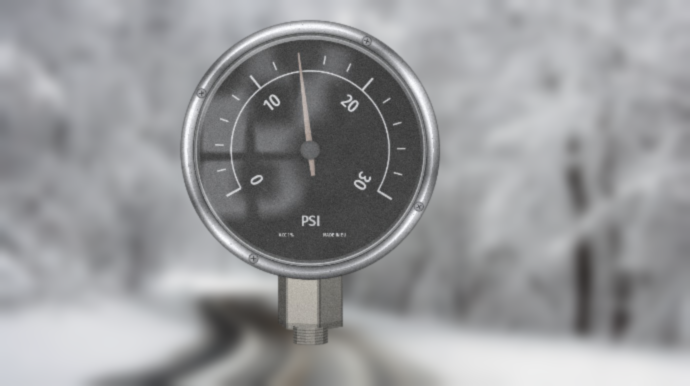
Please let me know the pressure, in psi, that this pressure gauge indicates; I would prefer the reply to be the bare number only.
14
